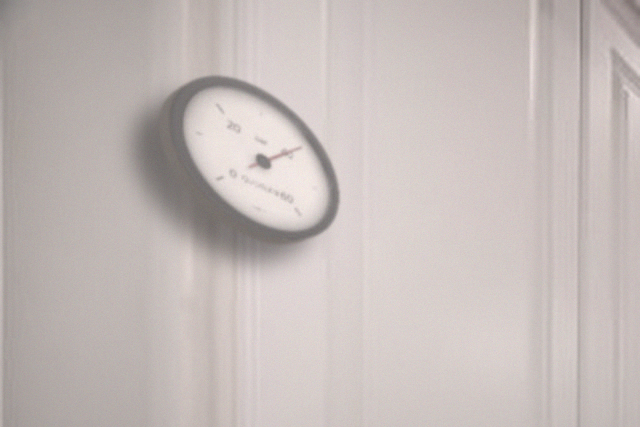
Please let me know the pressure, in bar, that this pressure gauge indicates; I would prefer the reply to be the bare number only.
40
